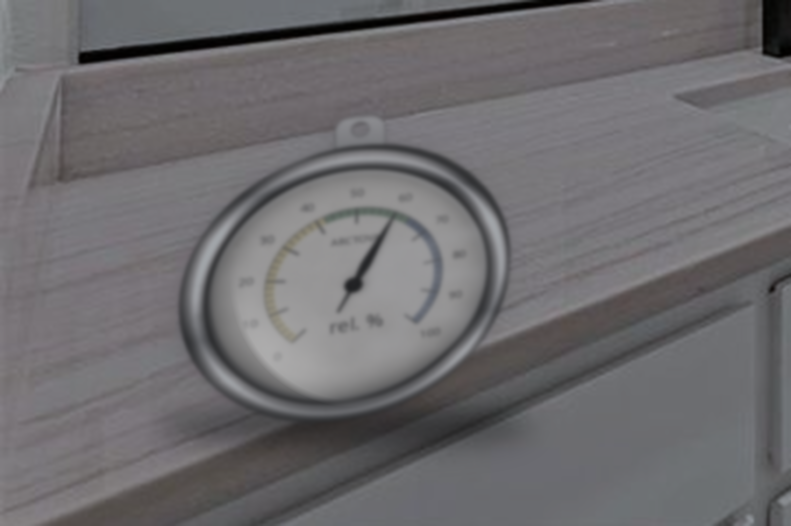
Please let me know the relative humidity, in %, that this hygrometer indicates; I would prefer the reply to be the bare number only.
60
